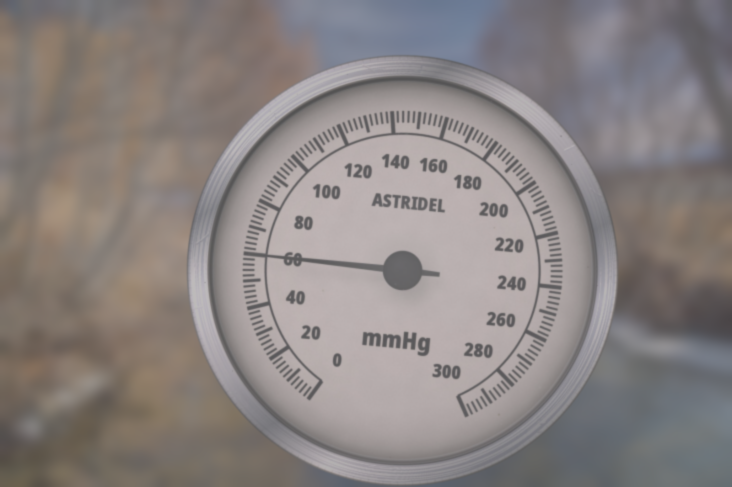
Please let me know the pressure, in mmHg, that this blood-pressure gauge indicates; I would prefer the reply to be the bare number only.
60
